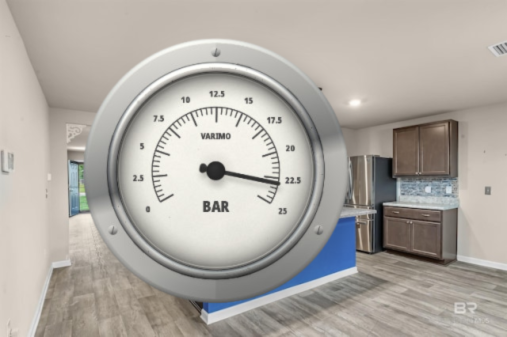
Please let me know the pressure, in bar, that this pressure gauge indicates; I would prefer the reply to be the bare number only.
23
